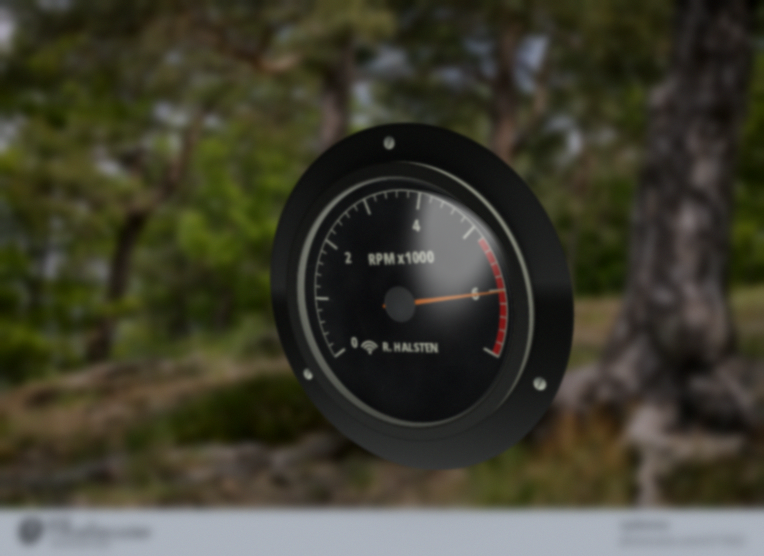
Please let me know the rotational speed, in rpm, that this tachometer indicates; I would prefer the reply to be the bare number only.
6000
